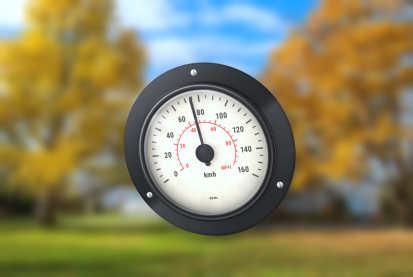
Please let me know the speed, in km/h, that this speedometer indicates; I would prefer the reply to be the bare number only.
75
